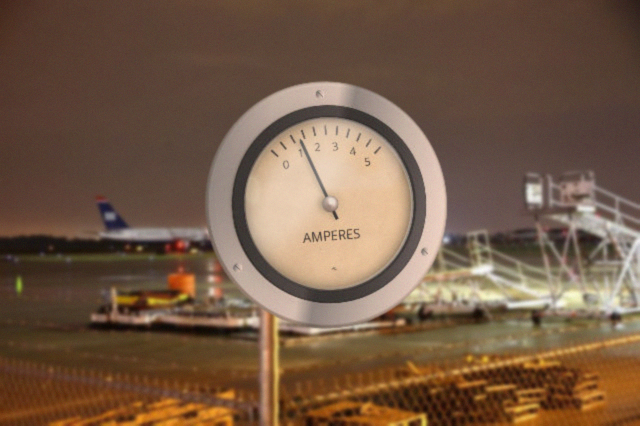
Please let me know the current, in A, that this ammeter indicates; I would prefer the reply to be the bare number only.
1.25
